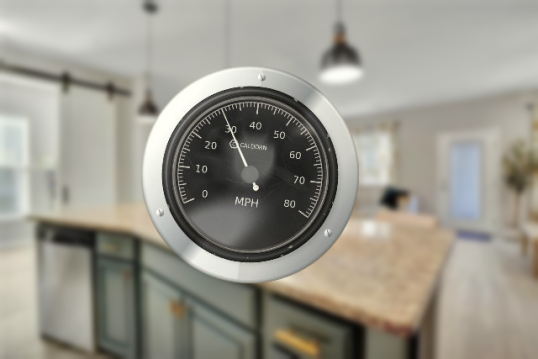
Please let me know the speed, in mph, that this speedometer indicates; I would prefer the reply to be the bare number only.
30
